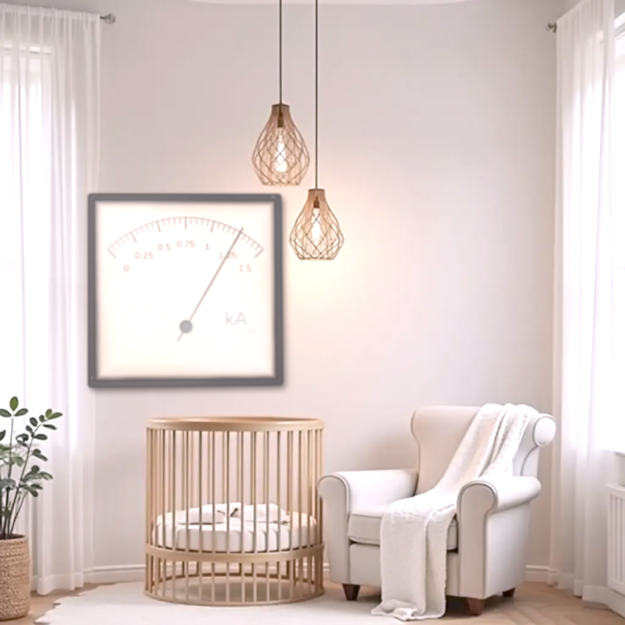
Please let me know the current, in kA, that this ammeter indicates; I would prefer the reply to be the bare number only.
1.25
